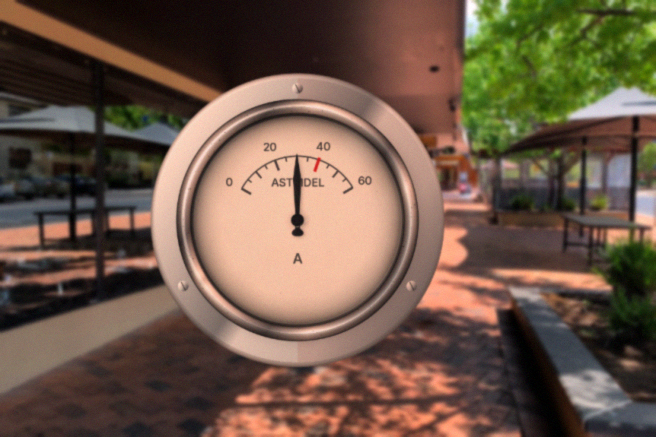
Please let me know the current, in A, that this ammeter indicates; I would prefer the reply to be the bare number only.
30
